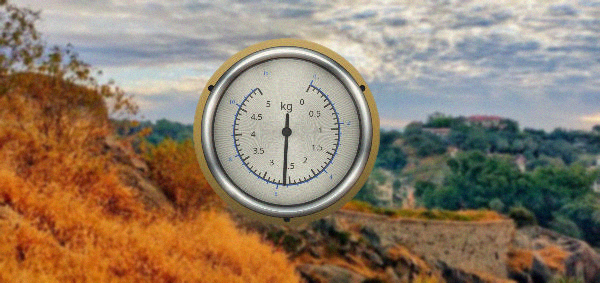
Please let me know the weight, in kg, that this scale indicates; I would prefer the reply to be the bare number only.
2.6
